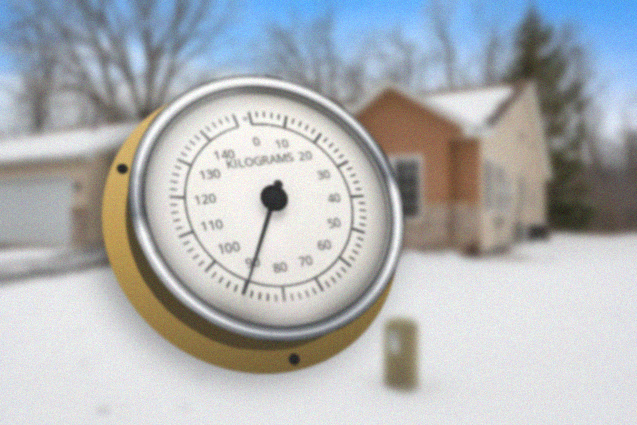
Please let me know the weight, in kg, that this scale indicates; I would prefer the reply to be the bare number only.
90
